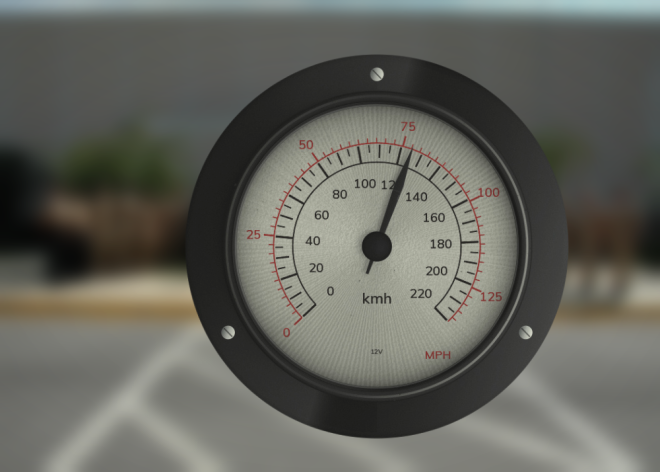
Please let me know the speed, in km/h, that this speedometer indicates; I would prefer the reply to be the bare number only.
125
